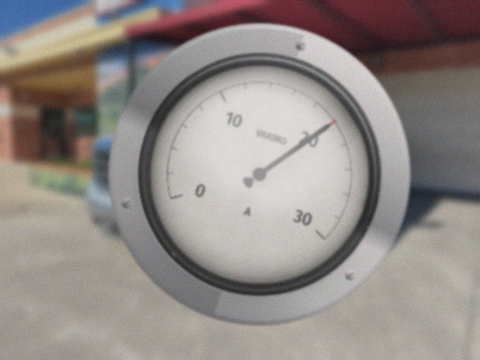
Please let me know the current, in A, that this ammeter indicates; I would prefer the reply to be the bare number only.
20
